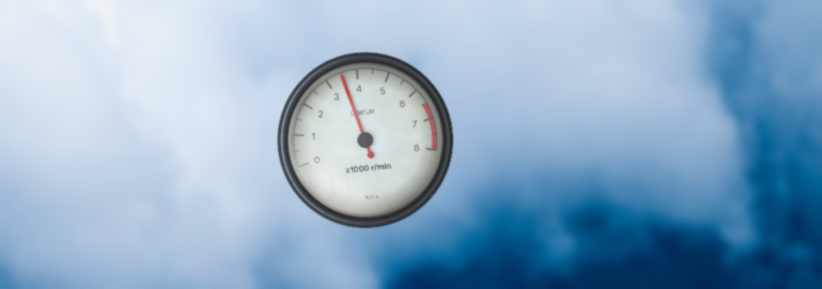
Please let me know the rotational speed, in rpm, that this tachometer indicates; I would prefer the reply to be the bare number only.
3500
